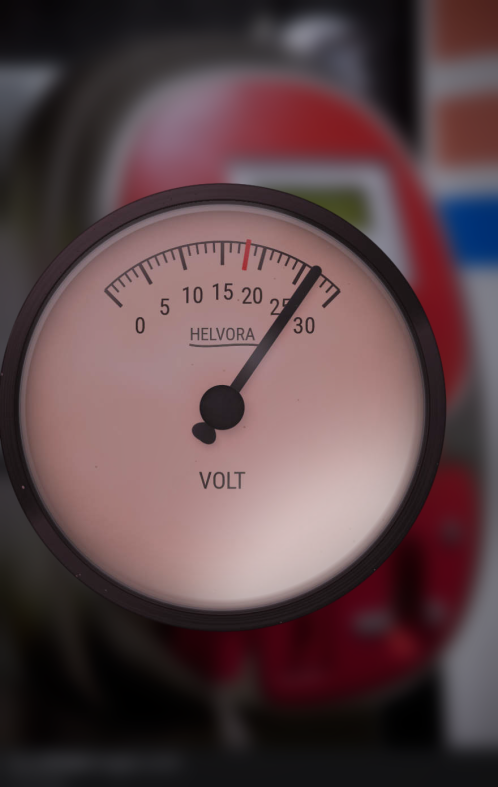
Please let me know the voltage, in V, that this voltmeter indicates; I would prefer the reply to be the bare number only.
26.5
